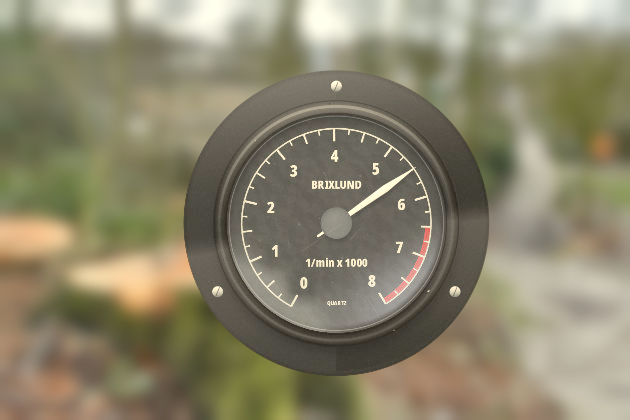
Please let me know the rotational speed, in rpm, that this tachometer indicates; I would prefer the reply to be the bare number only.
5500
